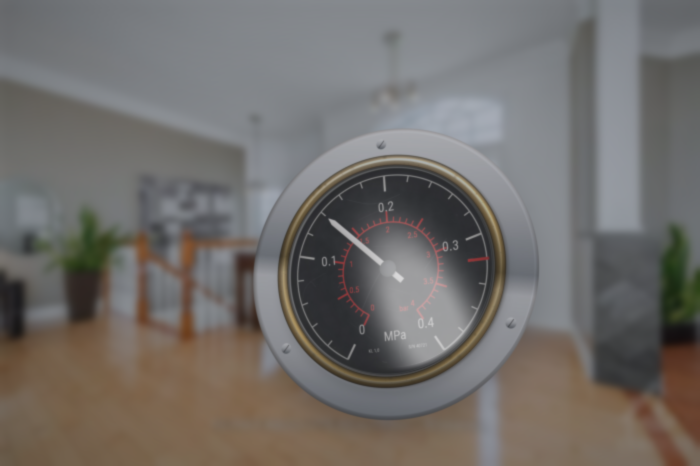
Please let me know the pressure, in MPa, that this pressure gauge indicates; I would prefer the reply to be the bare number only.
0.14
